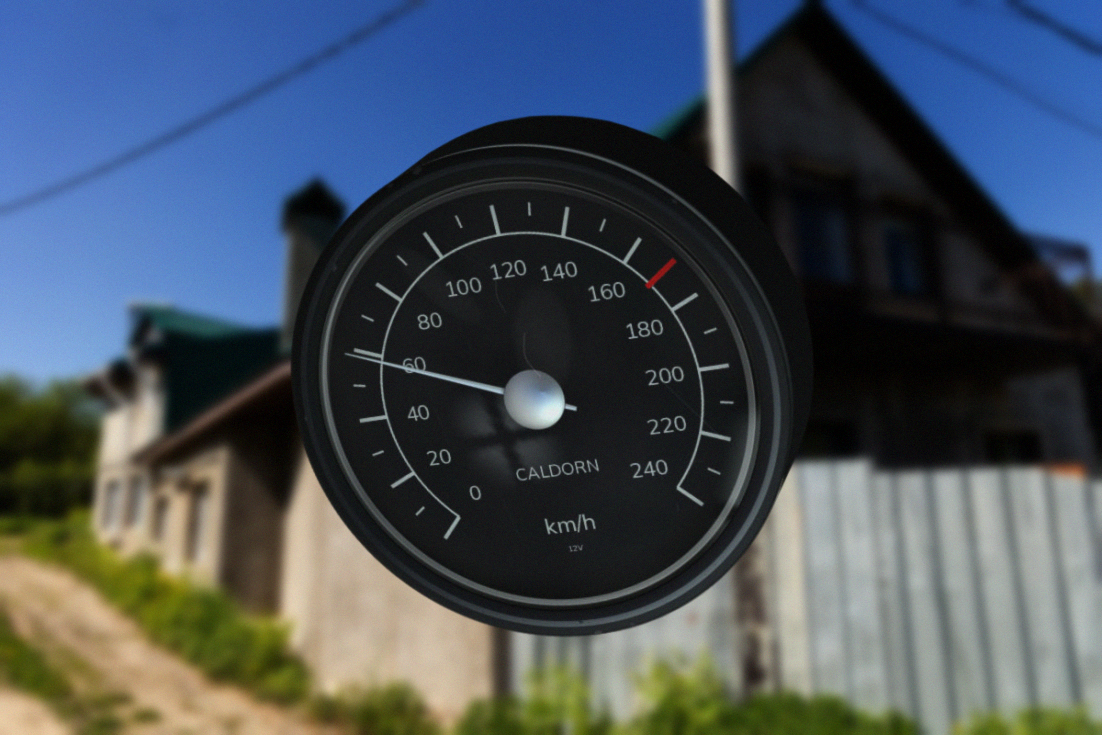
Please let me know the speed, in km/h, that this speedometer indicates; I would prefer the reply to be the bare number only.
60
